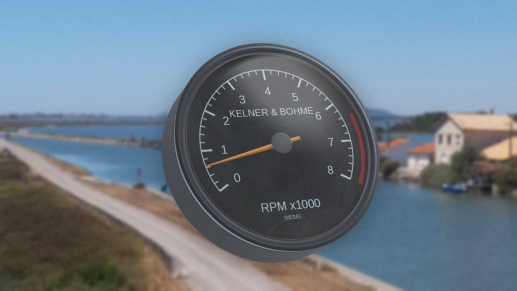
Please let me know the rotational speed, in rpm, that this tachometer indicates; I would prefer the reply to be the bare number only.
600
